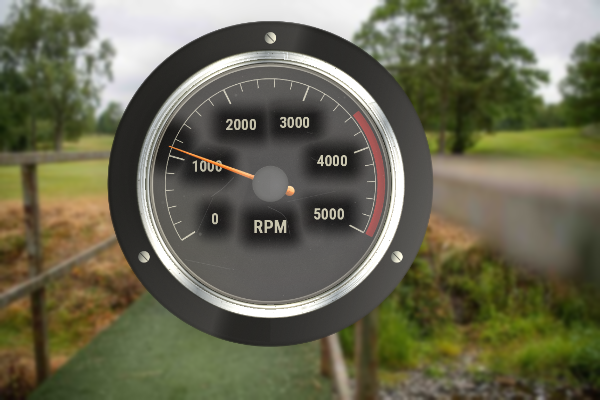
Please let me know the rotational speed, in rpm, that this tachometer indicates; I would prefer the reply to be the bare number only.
1100
